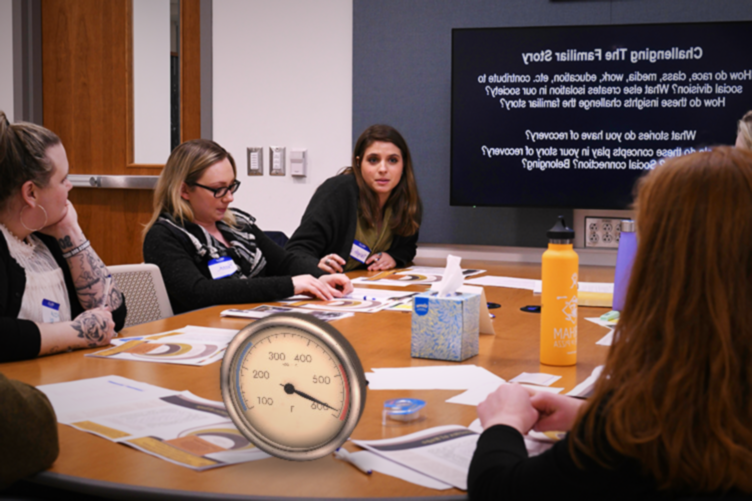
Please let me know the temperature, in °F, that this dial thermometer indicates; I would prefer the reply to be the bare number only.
580
